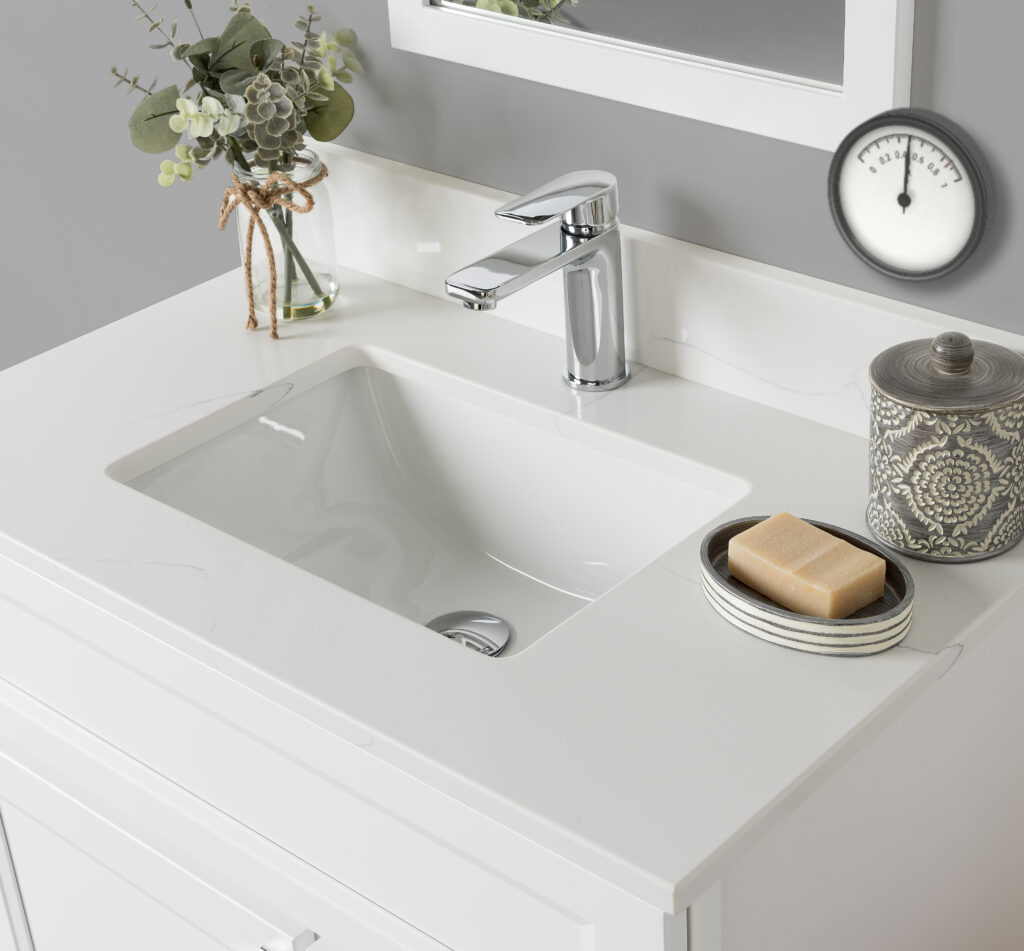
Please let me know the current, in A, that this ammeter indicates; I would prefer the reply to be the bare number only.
0.5
